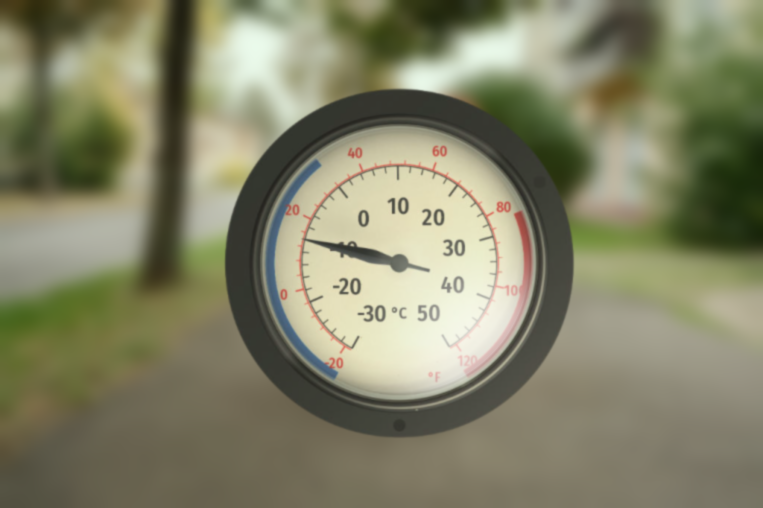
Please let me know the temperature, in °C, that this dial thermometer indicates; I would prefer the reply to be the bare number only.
-10
